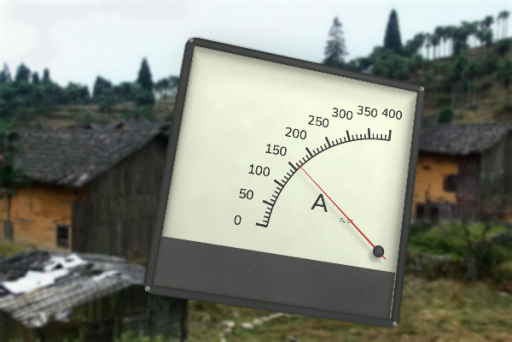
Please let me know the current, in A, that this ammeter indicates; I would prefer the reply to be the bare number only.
160
